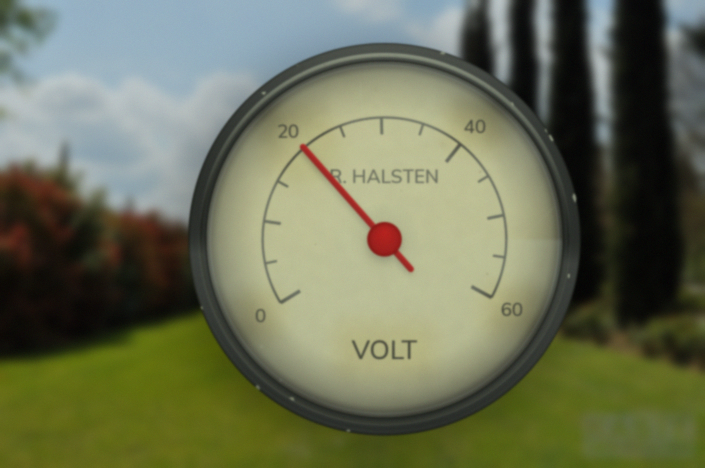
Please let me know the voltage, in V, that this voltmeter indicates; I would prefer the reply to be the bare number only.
20
